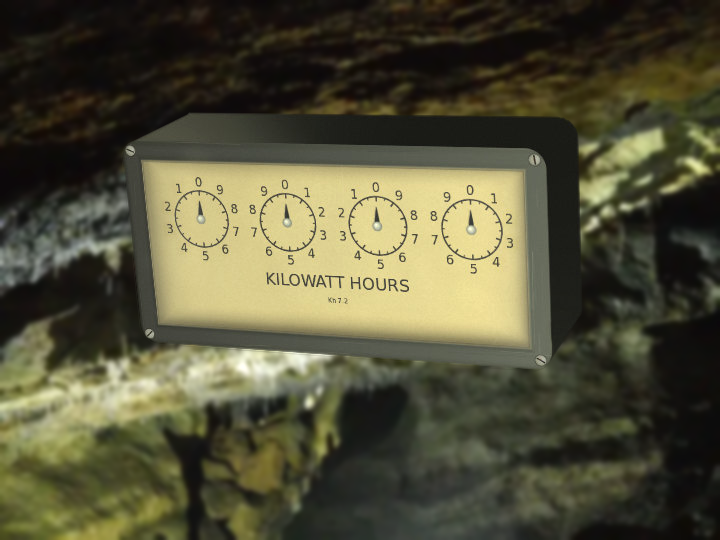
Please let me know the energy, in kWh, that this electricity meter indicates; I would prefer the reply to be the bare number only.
0
